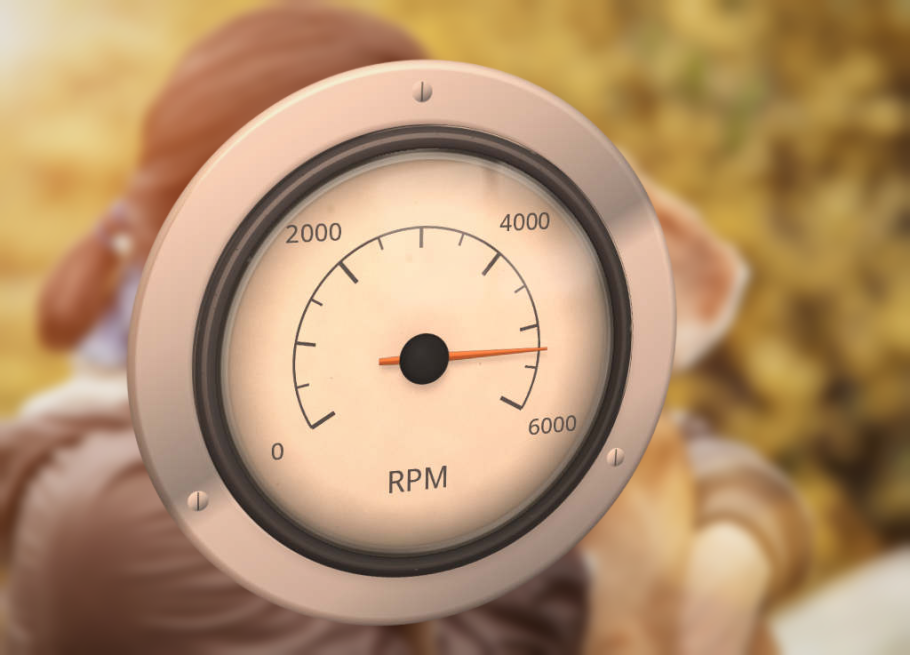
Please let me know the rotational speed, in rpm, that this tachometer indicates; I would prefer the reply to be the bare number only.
5250
